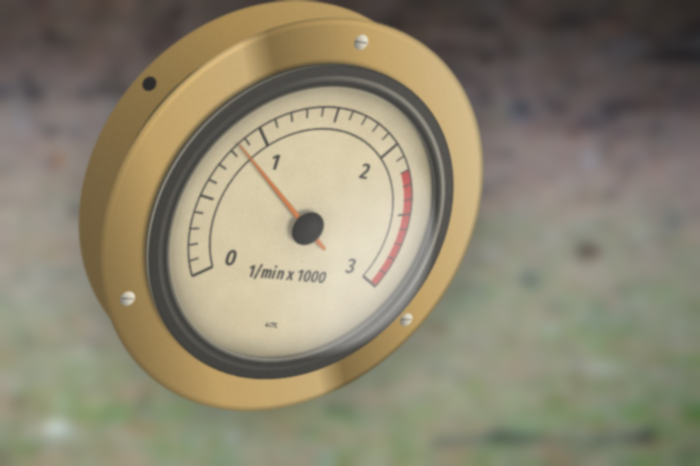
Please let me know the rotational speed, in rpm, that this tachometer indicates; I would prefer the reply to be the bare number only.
850
